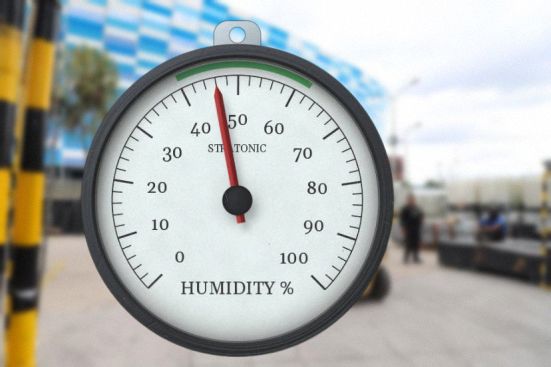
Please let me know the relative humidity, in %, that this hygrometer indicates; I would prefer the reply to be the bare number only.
46
